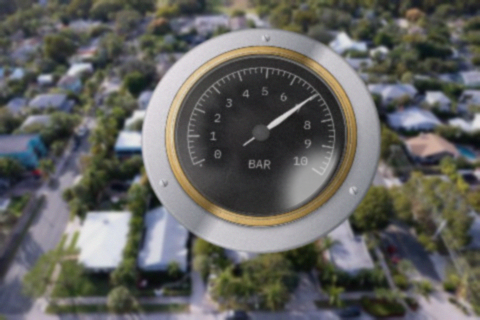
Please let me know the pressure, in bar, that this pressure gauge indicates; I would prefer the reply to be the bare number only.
7
